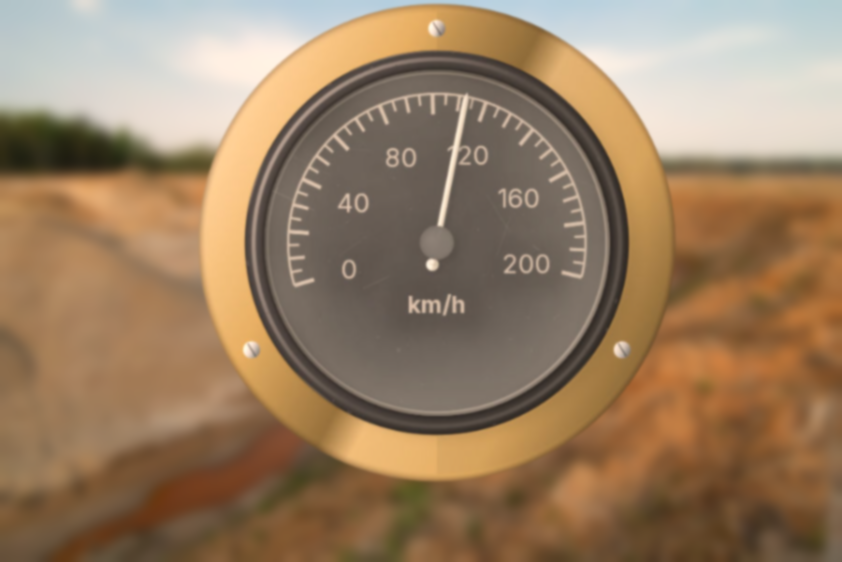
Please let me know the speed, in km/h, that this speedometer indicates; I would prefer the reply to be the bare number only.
112.5
